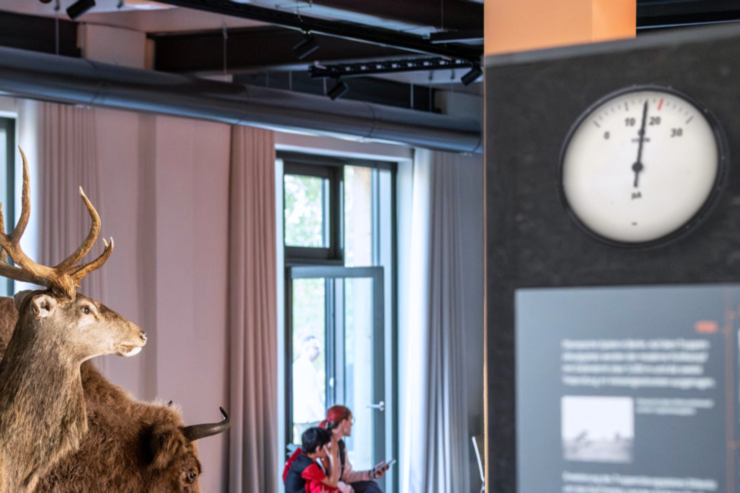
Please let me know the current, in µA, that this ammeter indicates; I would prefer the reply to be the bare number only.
16
